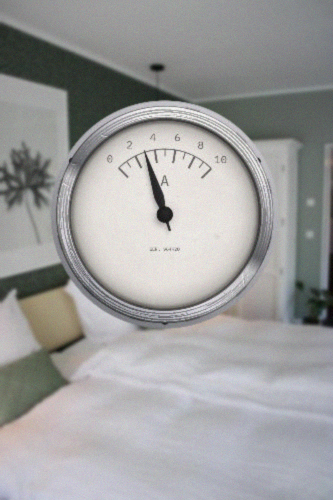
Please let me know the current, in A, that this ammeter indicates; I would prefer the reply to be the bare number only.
3
